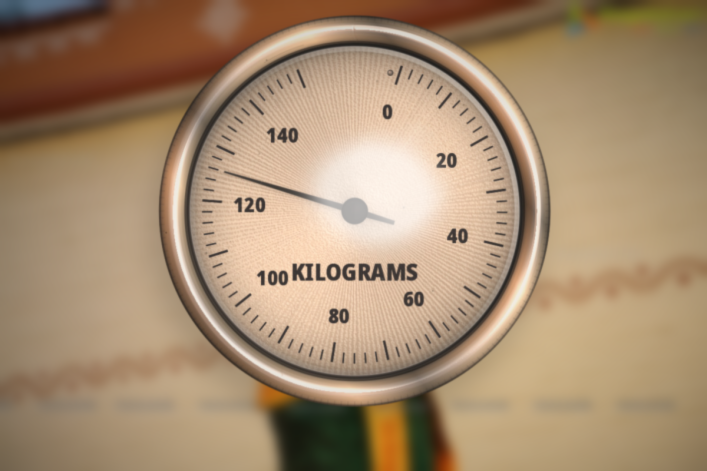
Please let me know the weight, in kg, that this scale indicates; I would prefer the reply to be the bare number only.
126
